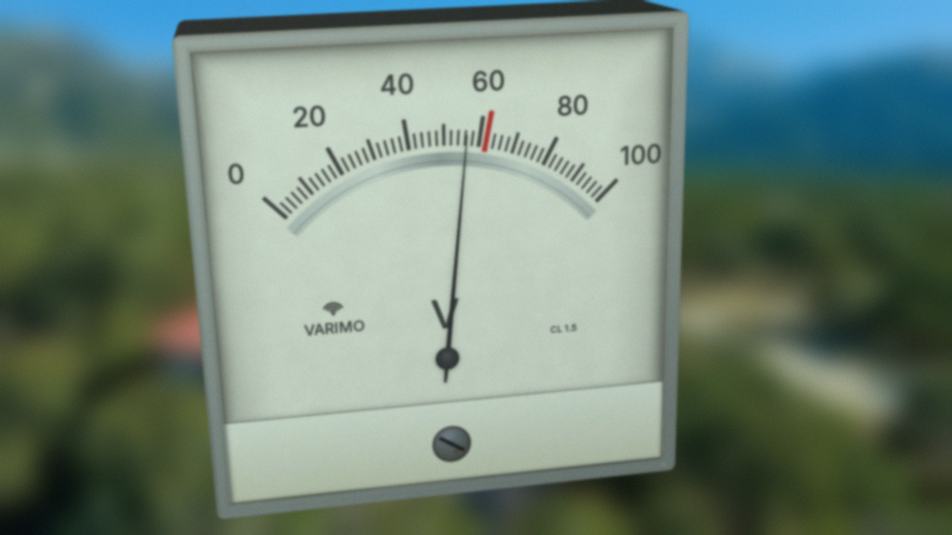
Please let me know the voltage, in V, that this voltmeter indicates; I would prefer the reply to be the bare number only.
56
